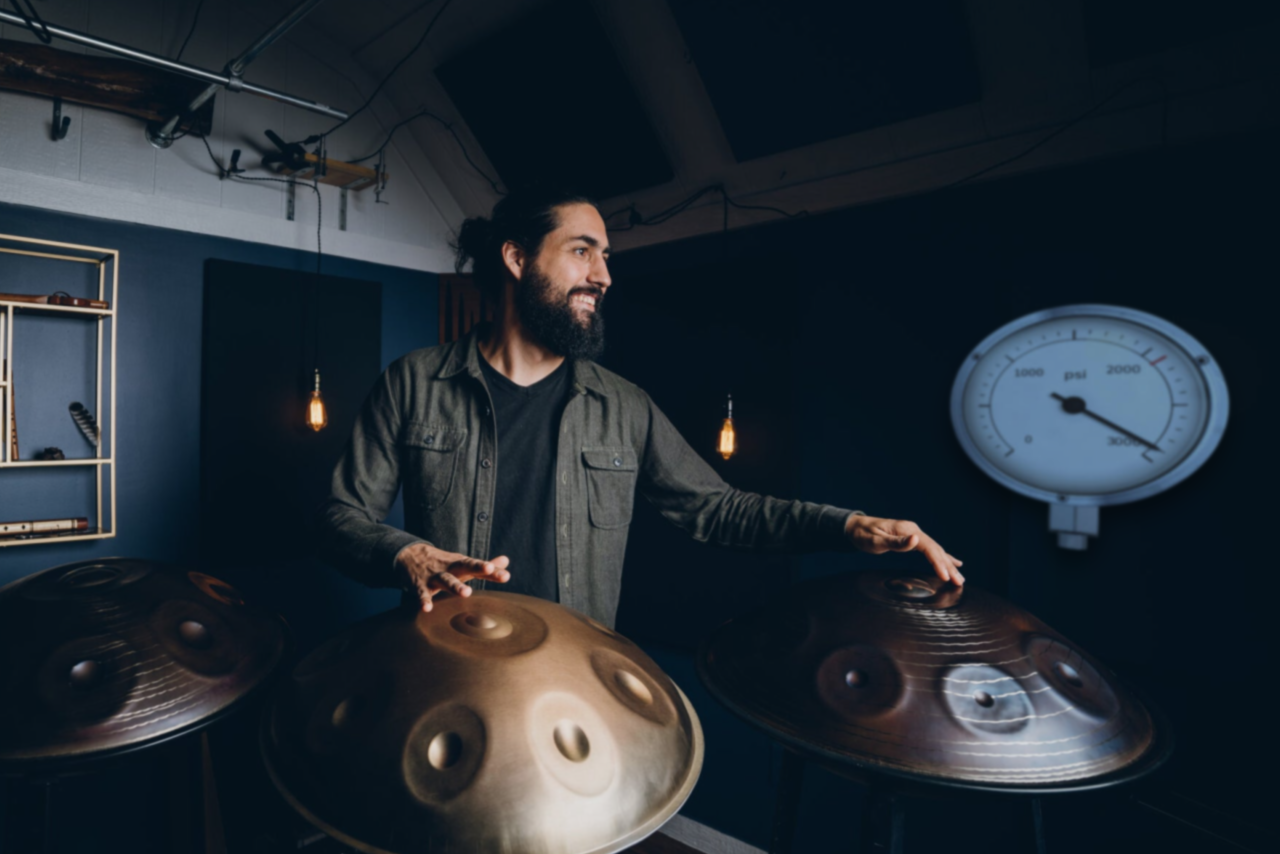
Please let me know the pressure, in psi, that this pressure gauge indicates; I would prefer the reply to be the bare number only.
2900
